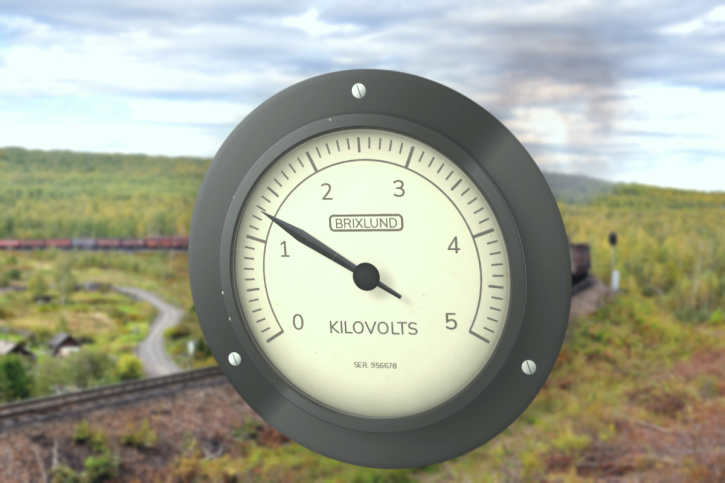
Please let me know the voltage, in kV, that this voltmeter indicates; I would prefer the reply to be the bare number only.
1.3
